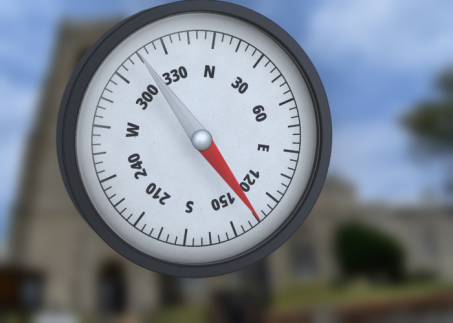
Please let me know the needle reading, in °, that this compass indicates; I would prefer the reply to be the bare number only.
135
